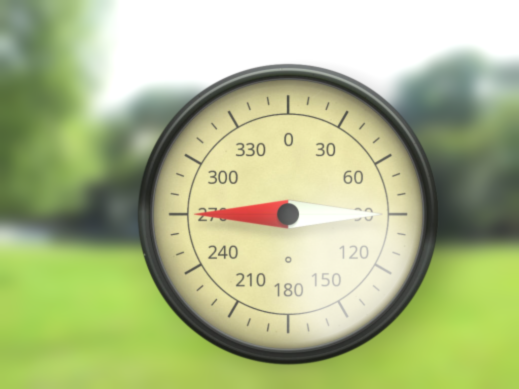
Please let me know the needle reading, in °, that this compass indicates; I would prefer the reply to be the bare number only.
270
